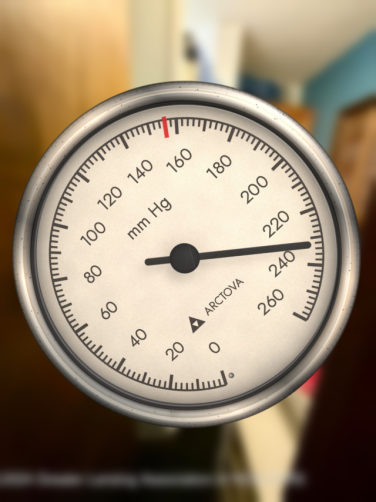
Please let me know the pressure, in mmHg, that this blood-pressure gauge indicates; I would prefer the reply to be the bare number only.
232
